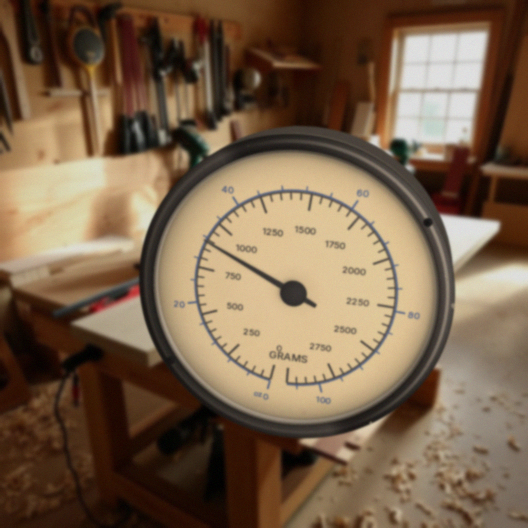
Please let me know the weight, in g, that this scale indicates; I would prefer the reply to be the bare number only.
900
